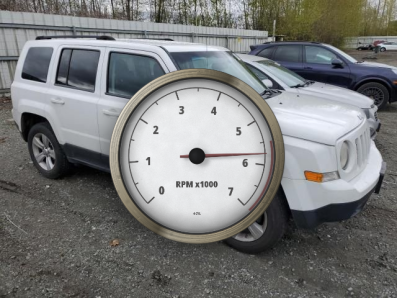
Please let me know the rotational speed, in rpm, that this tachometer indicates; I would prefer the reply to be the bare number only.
5750
